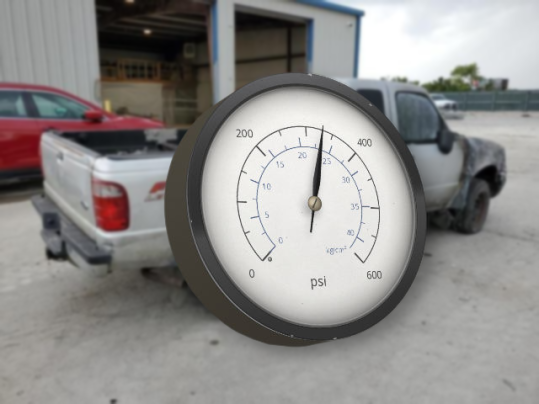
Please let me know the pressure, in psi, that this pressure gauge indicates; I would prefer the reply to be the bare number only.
325
